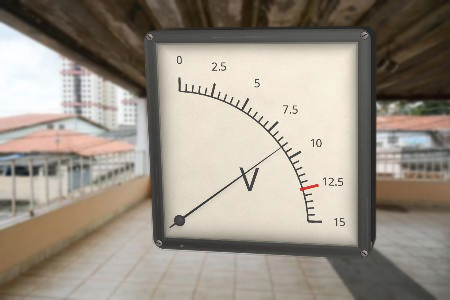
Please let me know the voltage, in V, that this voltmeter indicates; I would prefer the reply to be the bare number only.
9
